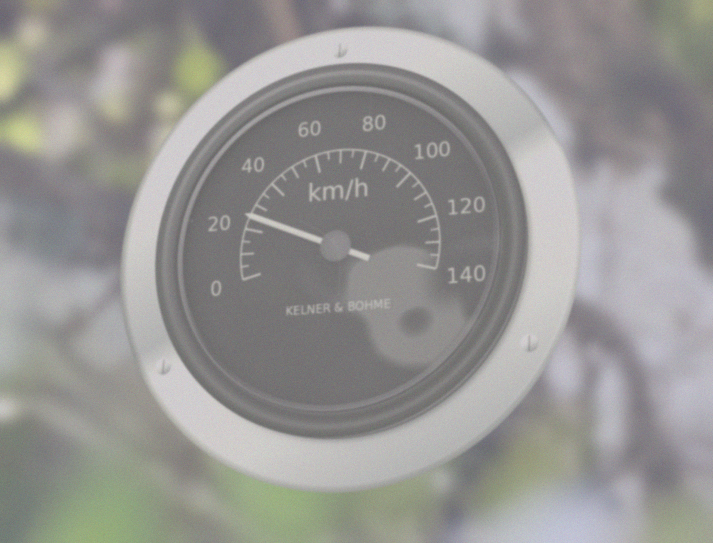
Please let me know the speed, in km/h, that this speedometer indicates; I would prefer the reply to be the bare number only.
25
